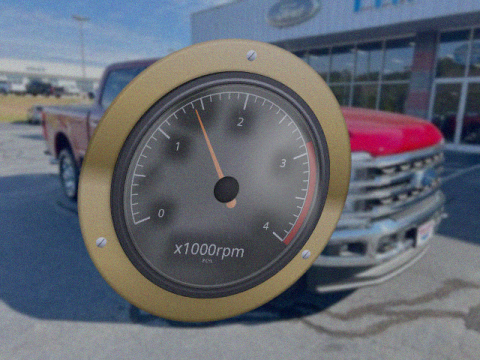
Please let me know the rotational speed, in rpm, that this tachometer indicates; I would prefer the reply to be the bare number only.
1400
